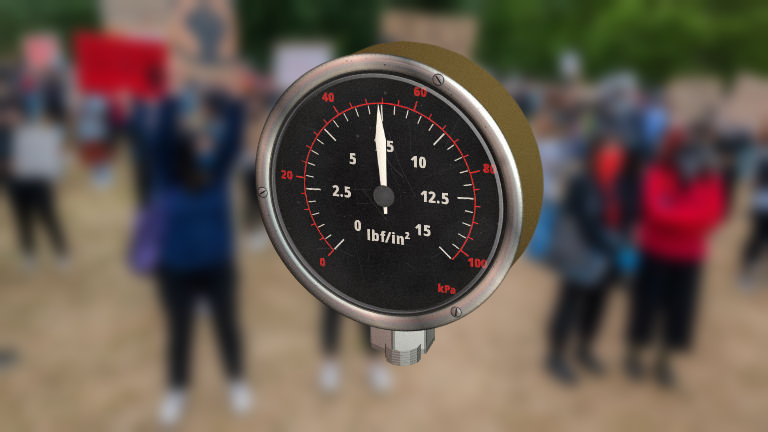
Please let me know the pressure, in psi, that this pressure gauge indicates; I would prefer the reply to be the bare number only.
7.5
